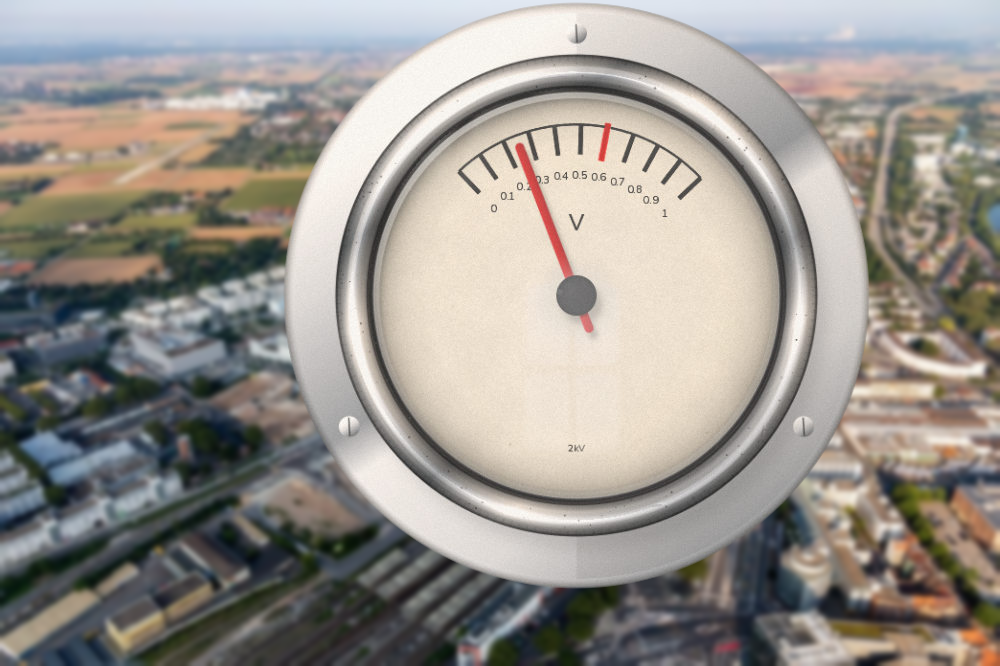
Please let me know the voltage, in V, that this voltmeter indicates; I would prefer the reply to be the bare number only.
0.25
